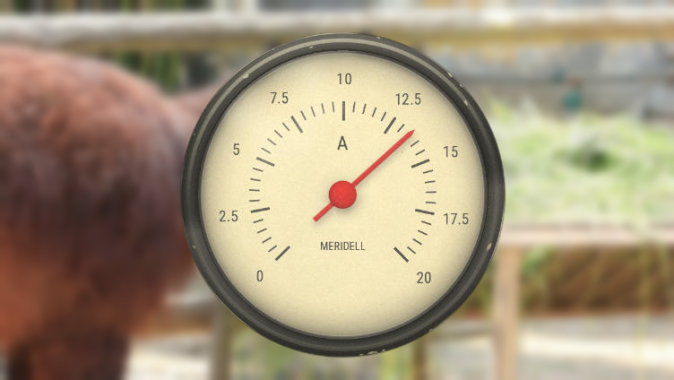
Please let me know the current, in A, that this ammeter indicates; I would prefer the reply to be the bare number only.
13.5
